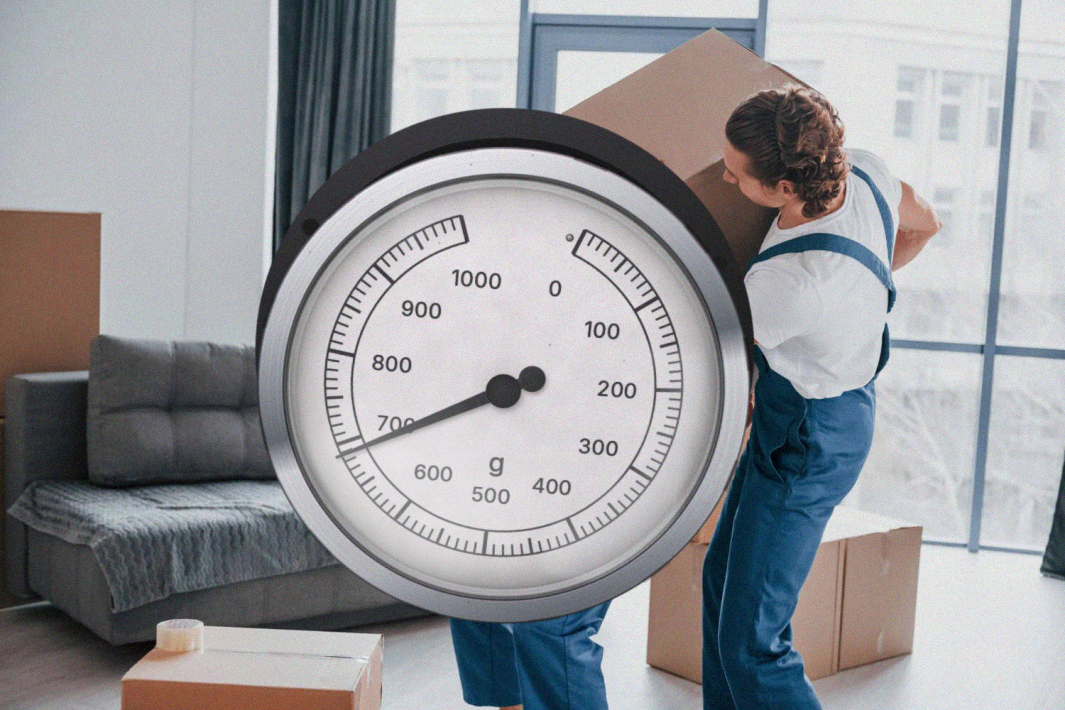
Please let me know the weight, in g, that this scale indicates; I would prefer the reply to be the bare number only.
690
